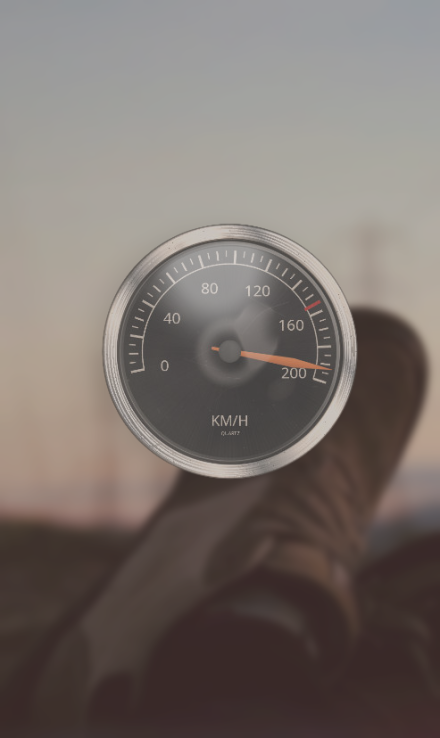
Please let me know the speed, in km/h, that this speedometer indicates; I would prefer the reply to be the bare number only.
192.5
